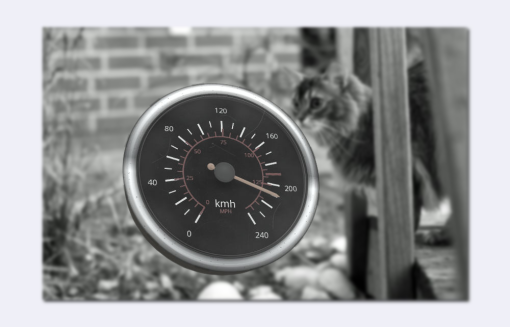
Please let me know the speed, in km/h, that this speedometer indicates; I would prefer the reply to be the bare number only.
210
